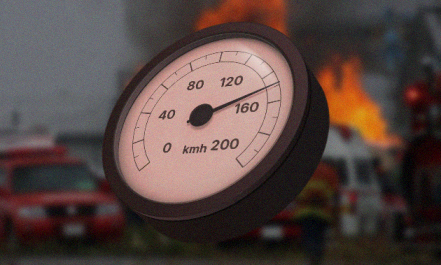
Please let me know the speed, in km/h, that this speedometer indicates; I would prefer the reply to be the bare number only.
150
